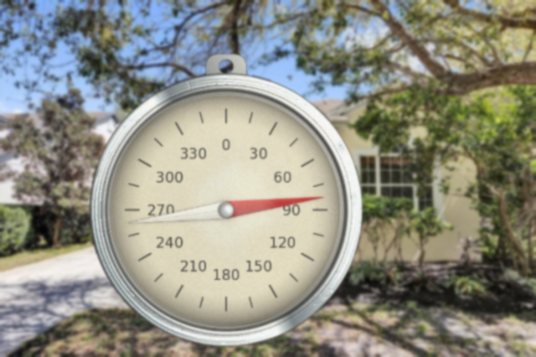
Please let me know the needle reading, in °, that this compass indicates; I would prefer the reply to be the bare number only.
82.5
